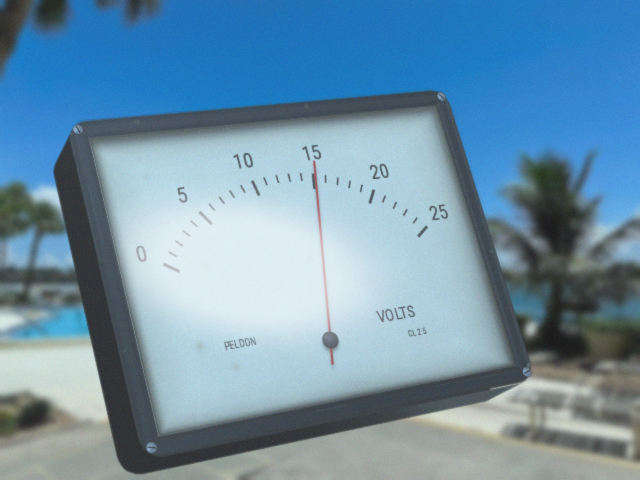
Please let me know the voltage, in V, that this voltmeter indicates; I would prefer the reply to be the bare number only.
15
